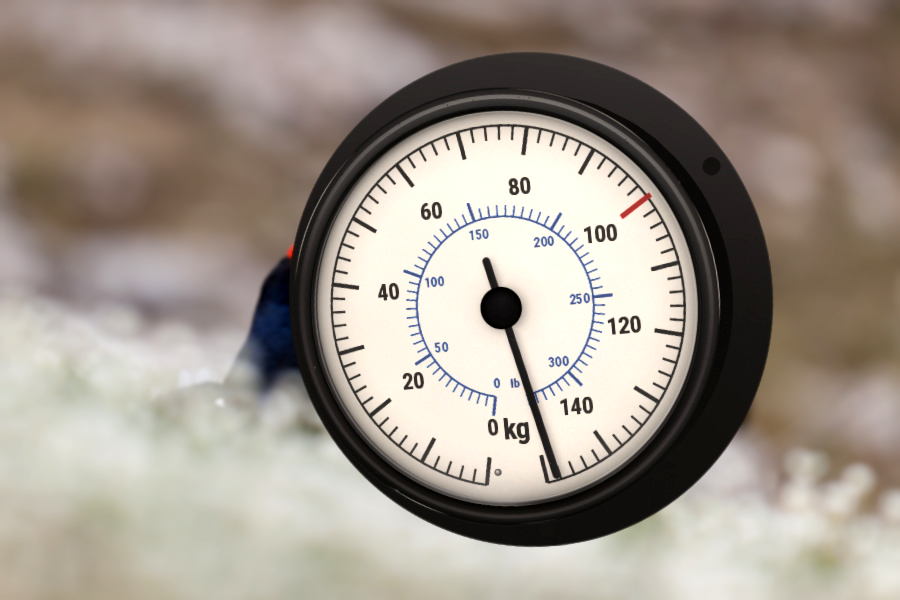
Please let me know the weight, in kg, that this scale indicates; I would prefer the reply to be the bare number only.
148
